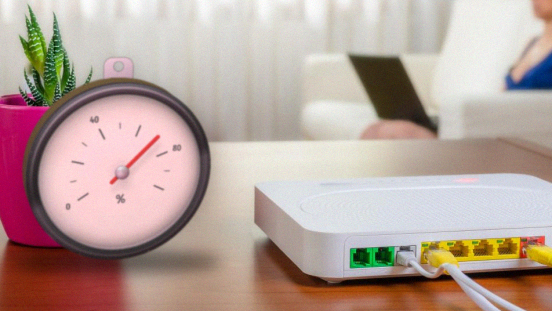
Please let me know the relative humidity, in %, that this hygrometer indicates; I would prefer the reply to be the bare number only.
70
